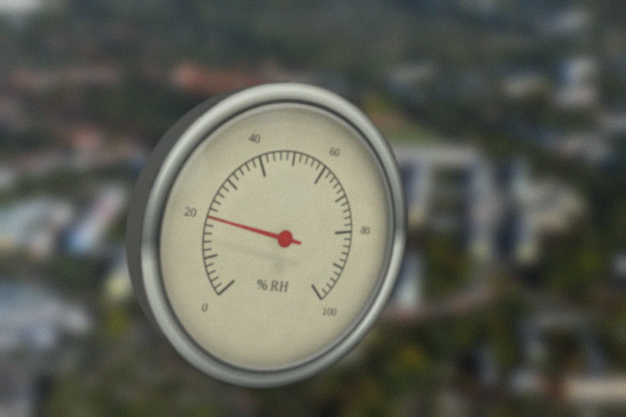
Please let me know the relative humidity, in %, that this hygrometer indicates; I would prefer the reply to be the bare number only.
20
